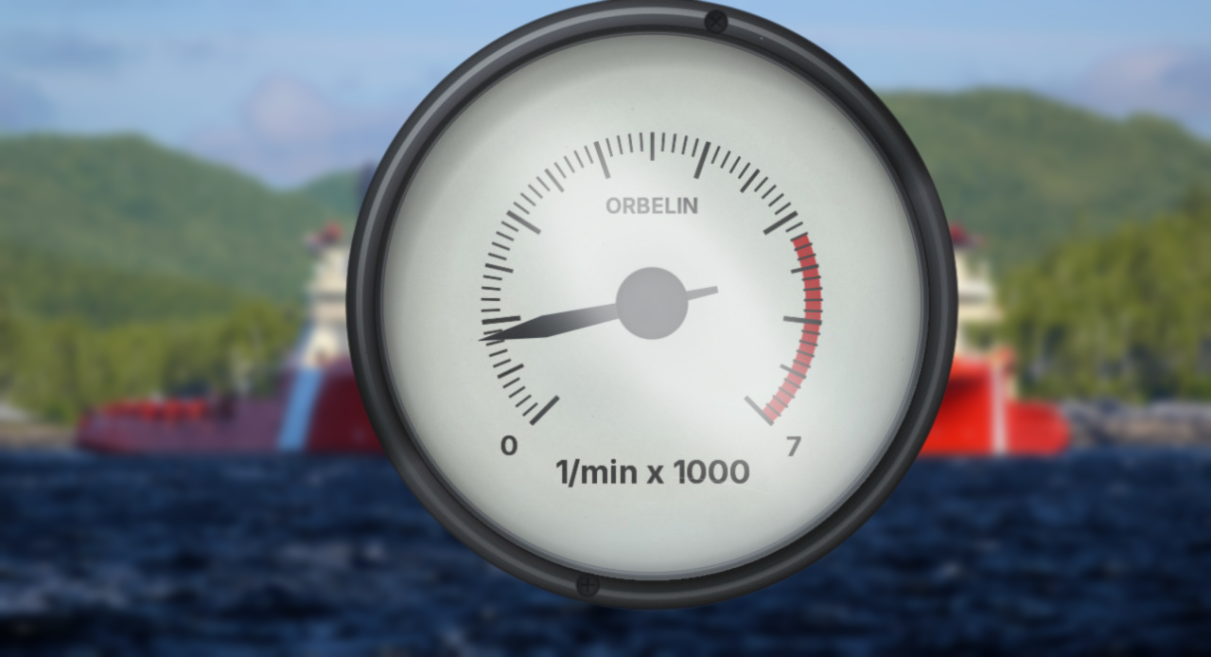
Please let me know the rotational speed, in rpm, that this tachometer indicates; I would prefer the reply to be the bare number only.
850
